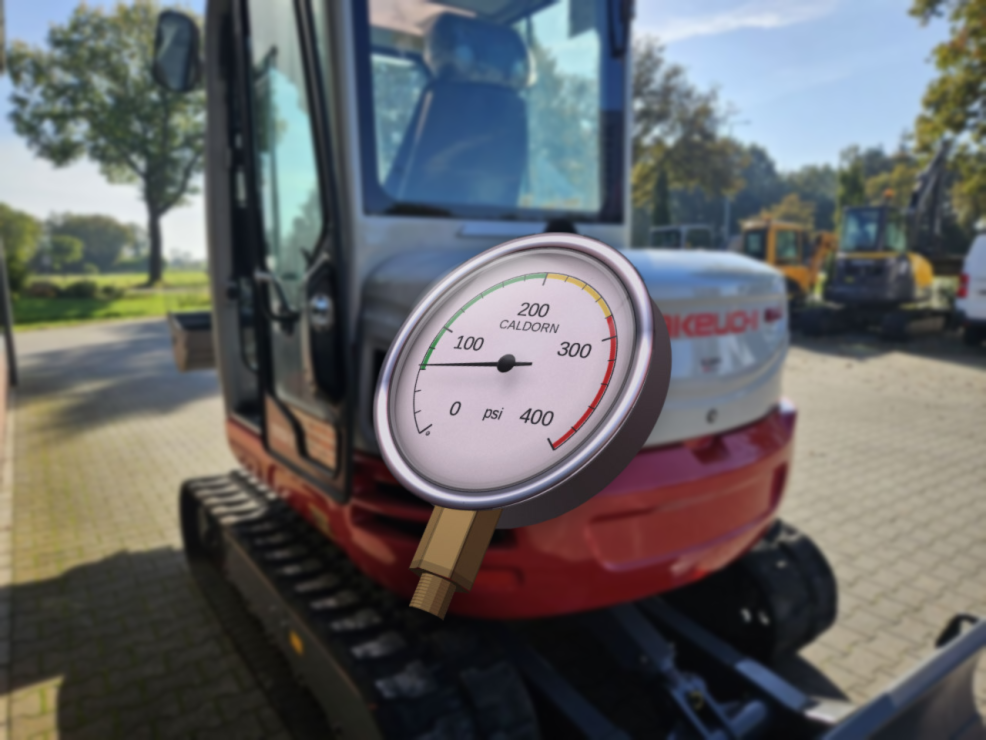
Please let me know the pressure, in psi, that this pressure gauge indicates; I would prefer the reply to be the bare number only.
60
